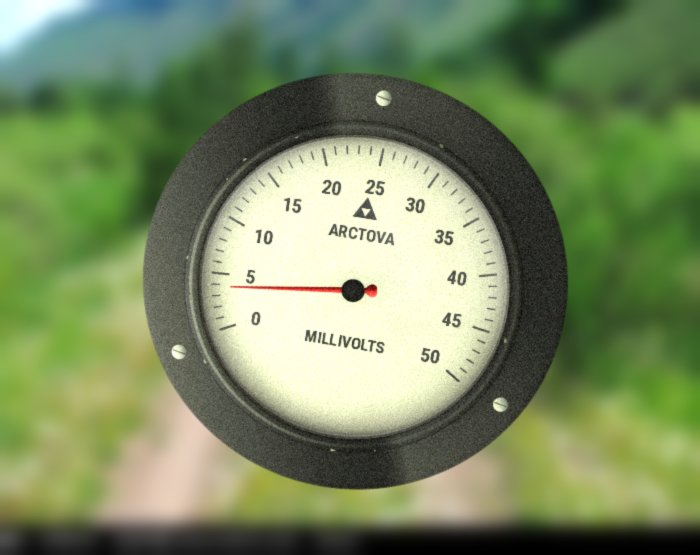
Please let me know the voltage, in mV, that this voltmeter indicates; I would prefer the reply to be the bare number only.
4
